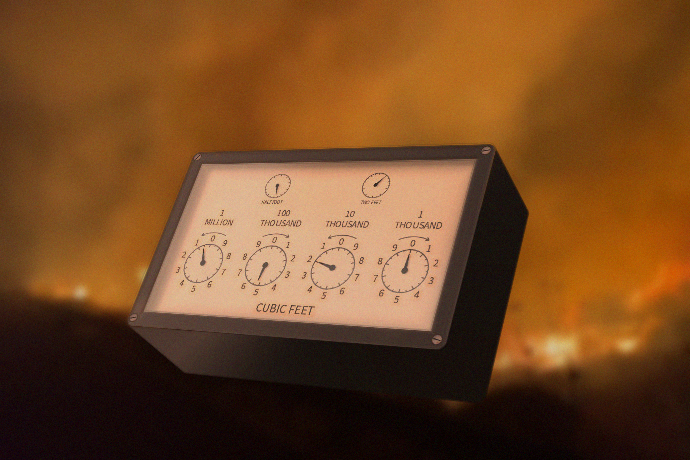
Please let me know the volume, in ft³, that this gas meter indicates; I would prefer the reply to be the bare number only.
52000
